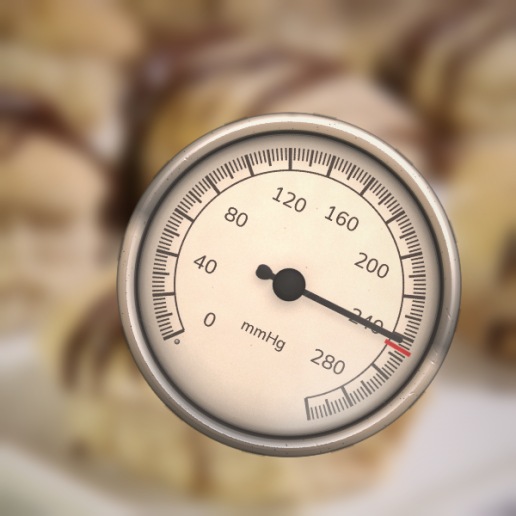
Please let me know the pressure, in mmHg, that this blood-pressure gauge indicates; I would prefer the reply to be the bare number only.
242
